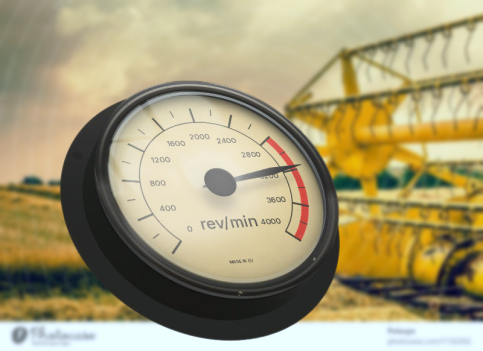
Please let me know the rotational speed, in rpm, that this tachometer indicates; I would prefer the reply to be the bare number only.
3200
